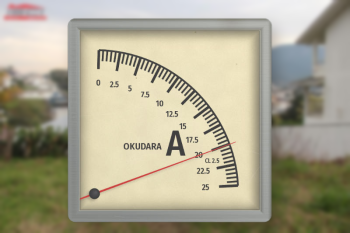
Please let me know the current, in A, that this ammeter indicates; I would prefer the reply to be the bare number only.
20
